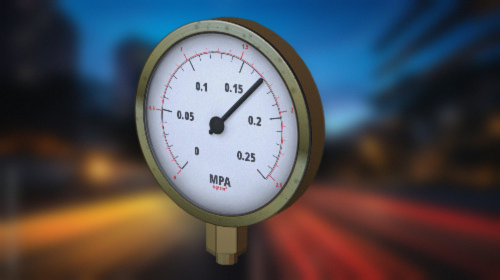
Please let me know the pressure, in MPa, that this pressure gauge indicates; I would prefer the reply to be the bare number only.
0.17
